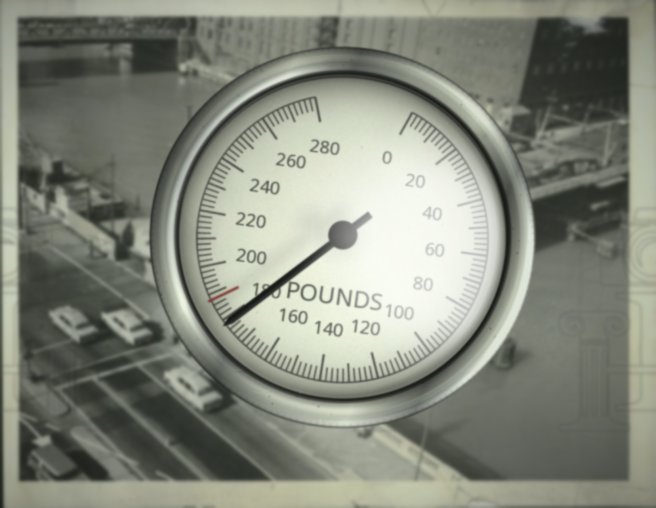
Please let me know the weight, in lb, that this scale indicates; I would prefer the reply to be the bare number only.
178
